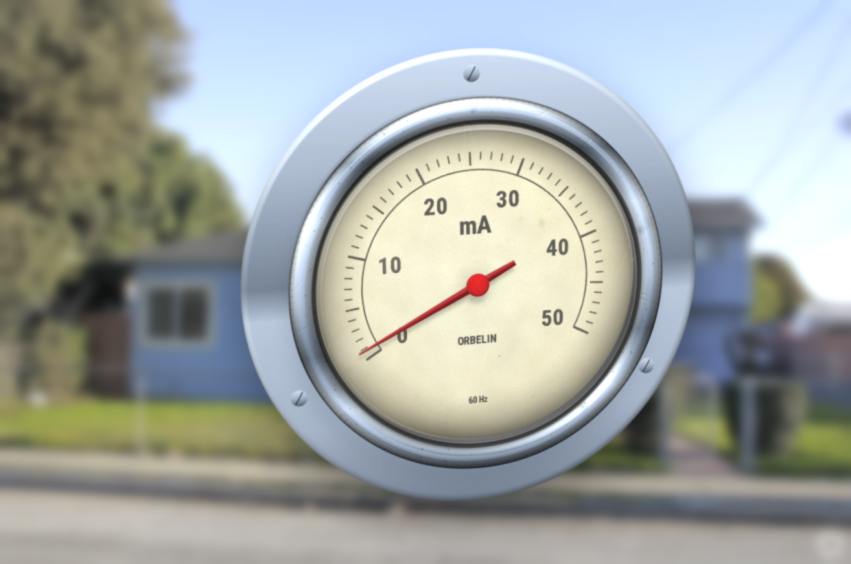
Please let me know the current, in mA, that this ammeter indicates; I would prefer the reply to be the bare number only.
1
